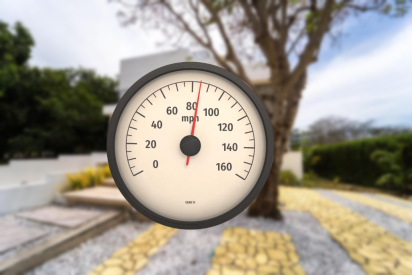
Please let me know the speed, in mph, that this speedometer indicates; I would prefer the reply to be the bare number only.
85
